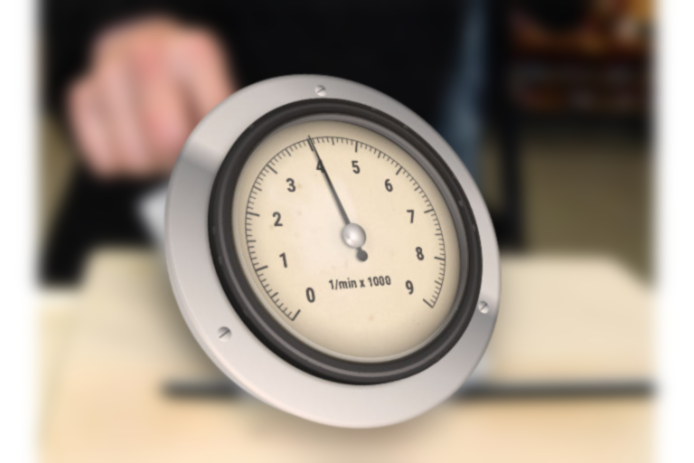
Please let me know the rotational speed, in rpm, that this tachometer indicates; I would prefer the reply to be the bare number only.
4000
